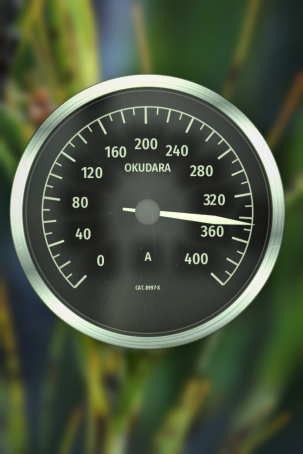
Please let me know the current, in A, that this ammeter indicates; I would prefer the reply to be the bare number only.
345
